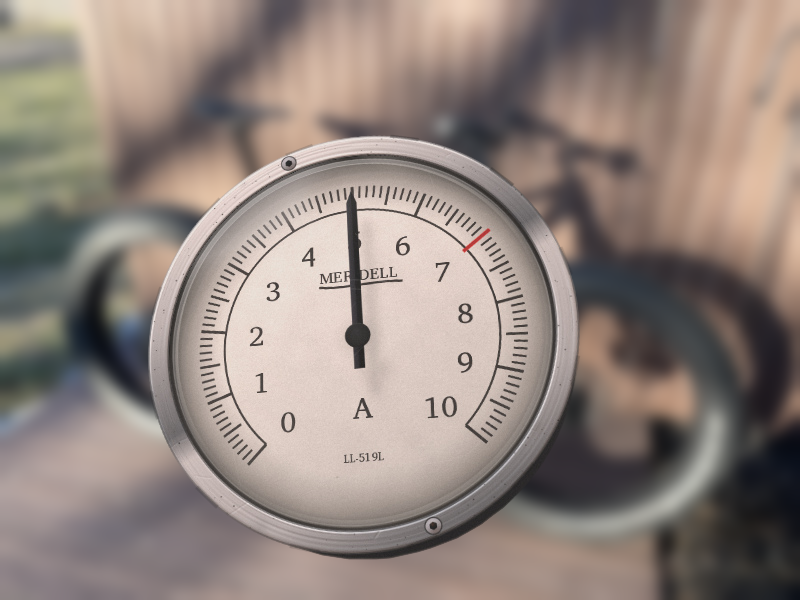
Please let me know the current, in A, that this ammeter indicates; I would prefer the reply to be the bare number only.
5
